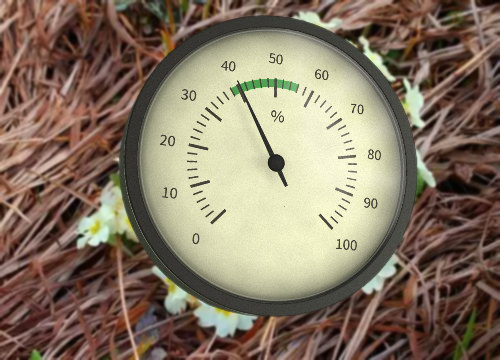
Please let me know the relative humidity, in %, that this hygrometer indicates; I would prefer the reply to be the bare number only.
40
